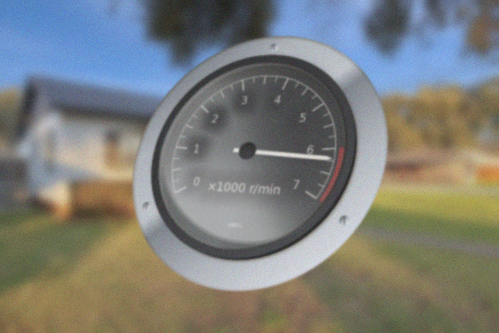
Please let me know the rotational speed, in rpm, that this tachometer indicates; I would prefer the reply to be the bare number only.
6250
